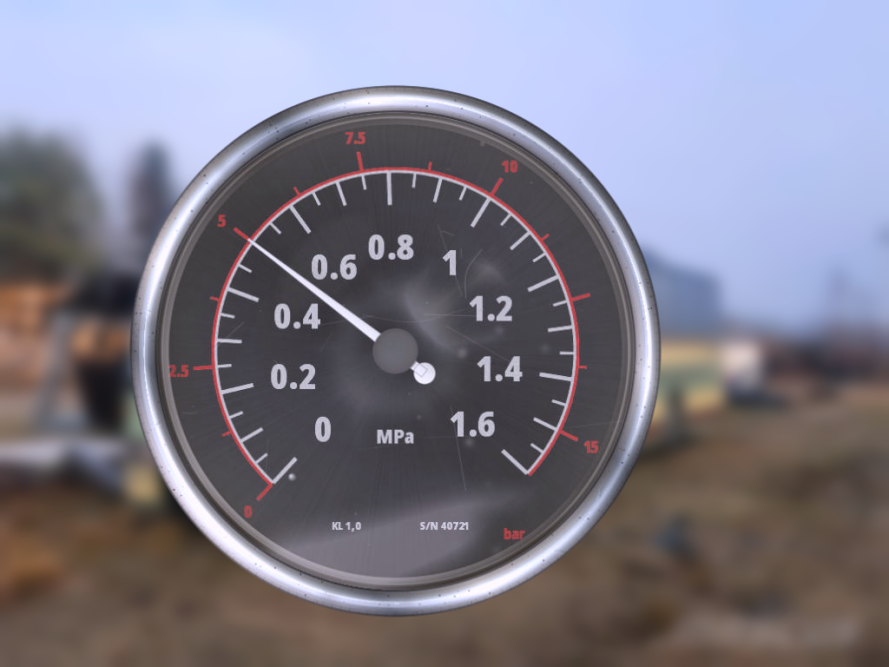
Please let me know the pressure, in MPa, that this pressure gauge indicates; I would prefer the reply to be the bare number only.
0.5
